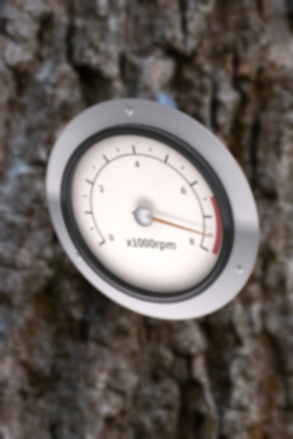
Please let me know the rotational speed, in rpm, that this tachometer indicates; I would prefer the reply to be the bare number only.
7500
